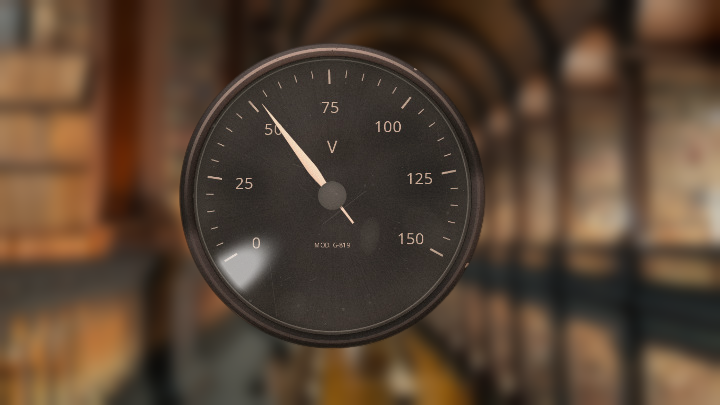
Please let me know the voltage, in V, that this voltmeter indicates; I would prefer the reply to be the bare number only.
52.5
